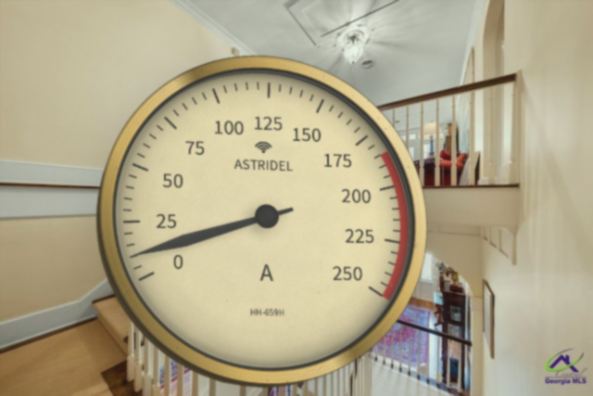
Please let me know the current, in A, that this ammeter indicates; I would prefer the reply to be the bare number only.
10
